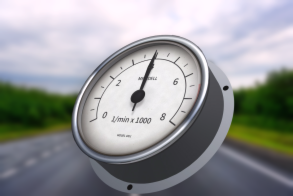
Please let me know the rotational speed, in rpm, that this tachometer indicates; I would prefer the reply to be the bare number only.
4000
